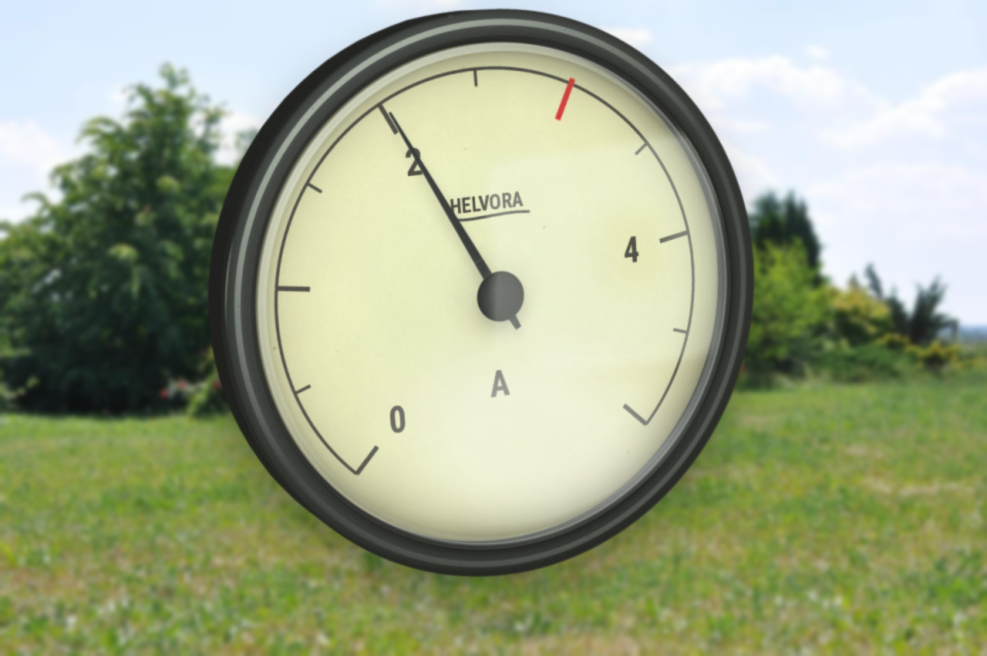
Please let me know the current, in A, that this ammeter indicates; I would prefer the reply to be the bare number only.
2
